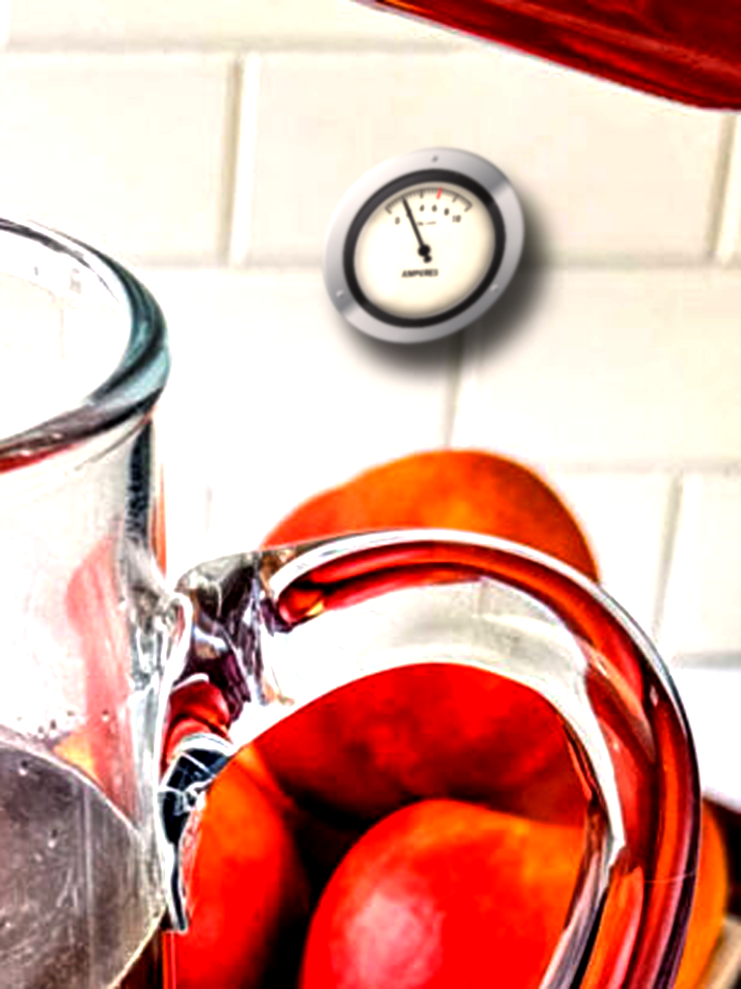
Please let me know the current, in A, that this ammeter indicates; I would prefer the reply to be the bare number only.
2
